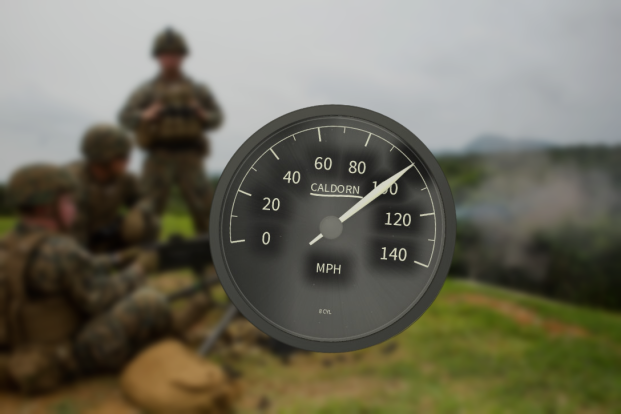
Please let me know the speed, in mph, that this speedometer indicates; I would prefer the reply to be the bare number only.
100
